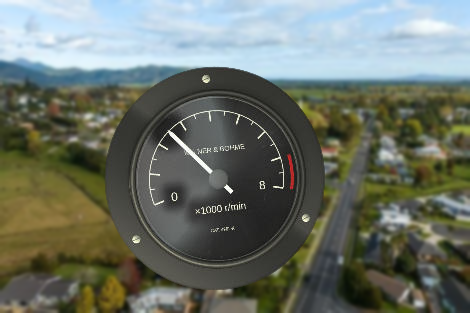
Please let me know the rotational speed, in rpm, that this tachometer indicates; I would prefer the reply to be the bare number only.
2500
